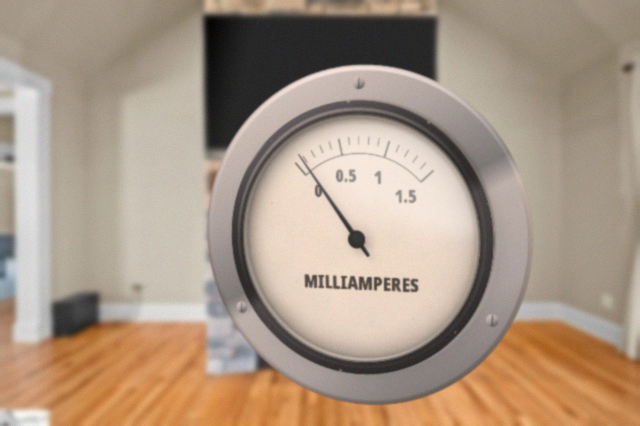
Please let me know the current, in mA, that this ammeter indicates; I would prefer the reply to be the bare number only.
0.1
